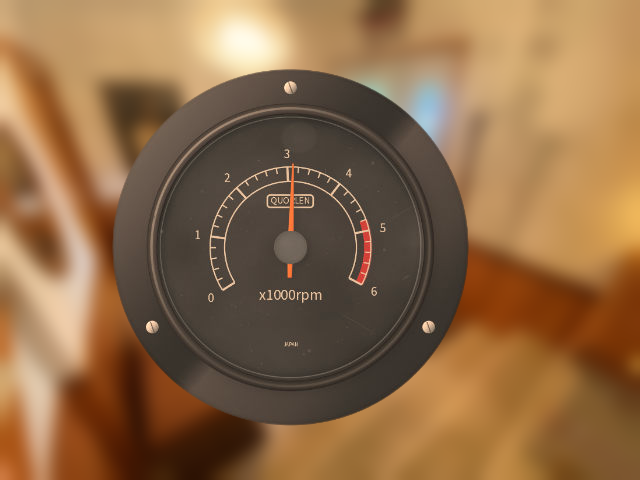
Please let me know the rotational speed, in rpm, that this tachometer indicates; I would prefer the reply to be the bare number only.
3100
